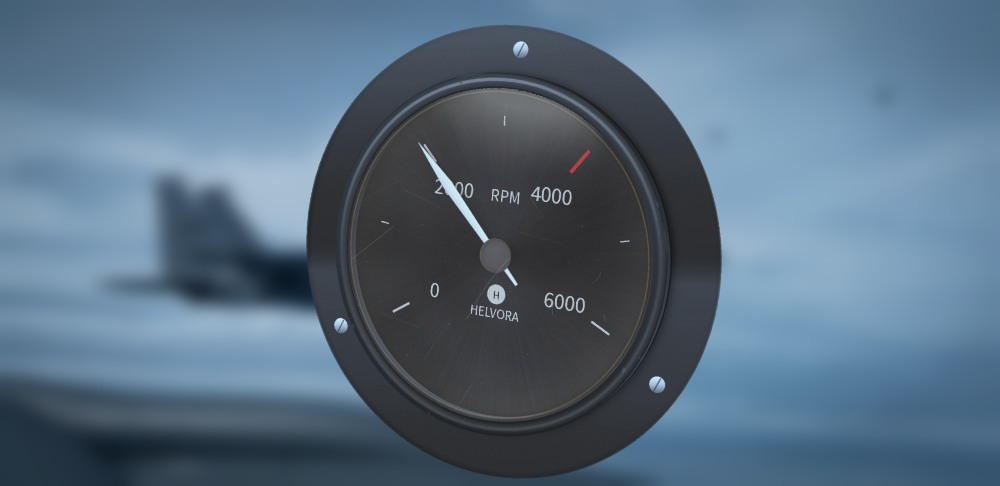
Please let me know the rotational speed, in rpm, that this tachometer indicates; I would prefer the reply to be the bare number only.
2000
